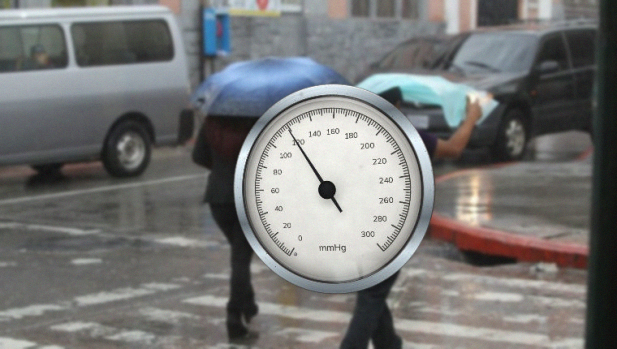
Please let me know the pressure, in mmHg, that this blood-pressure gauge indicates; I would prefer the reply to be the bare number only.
120
